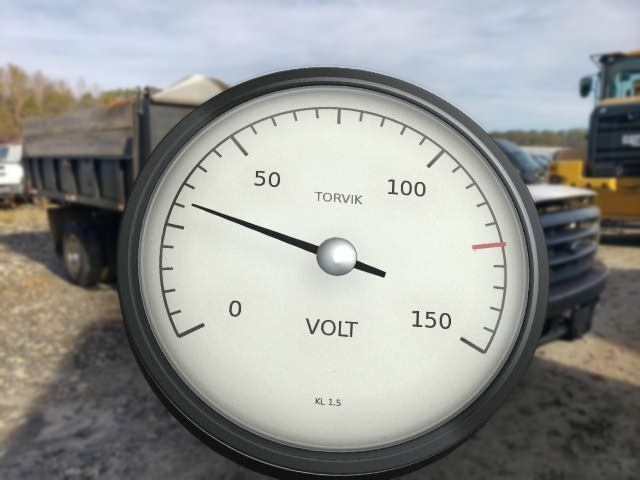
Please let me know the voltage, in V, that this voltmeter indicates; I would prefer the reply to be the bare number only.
30
